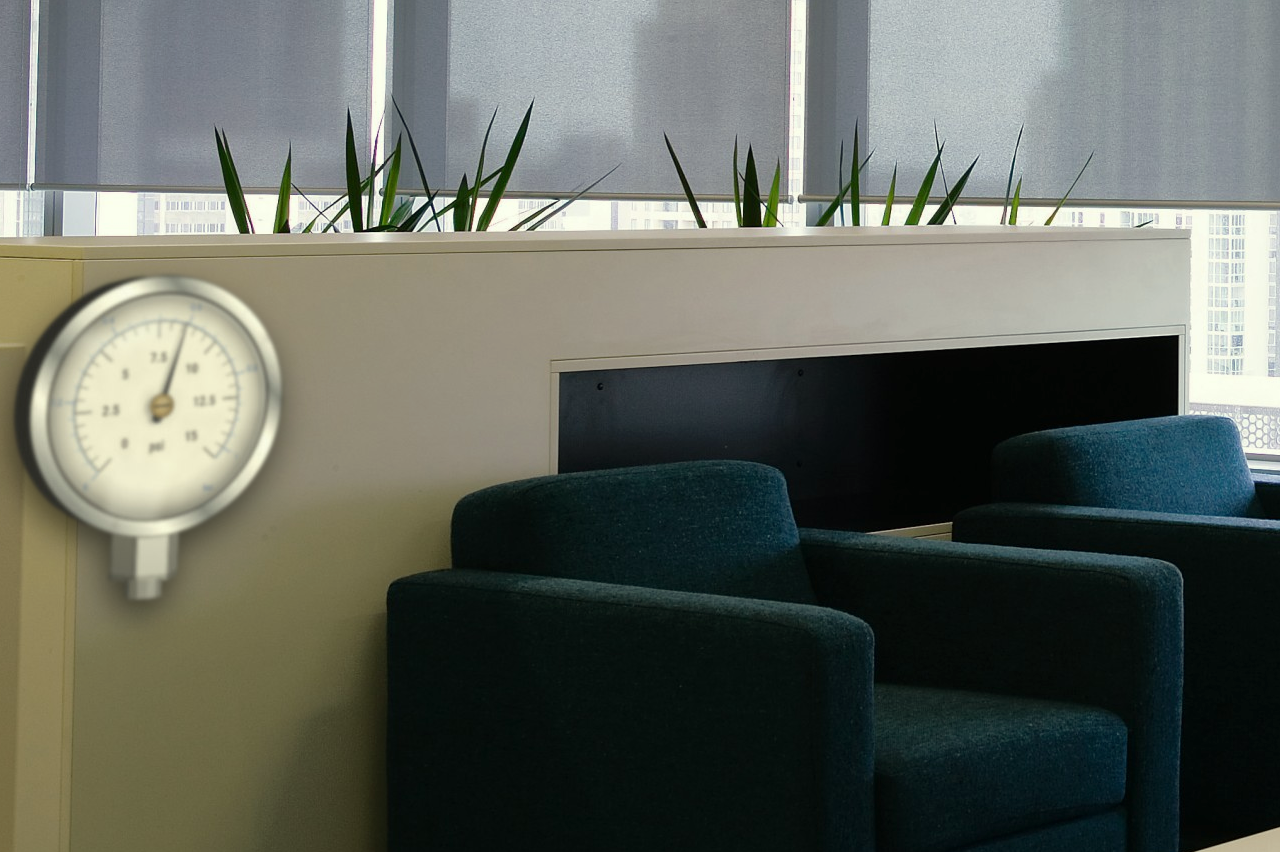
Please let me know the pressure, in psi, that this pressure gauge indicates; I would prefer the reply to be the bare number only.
8.5
